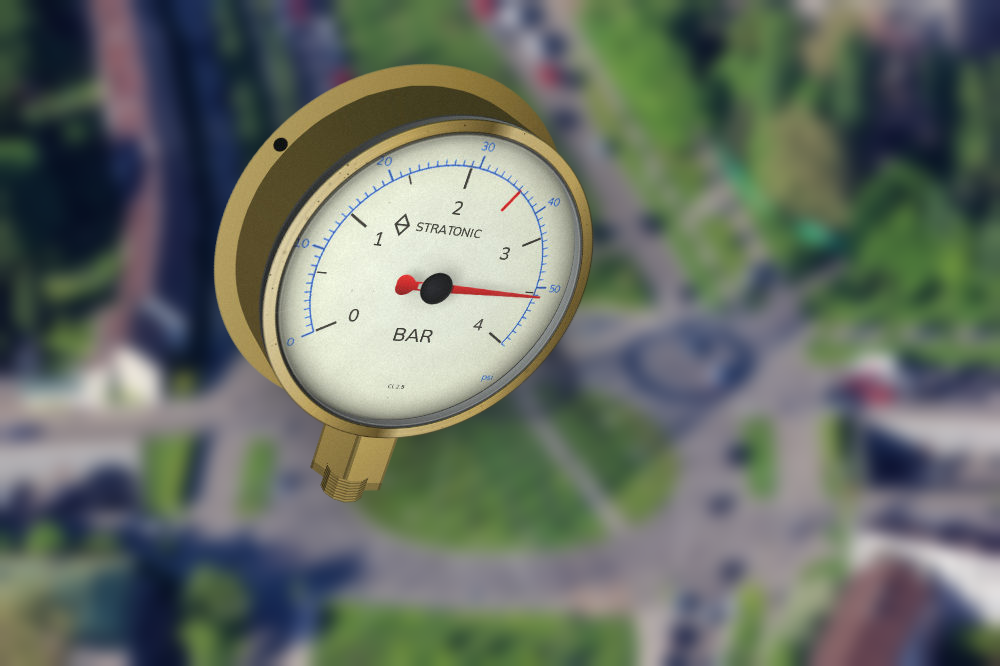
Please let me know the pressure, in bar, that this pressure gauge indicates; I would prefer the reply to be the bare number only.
3.5
